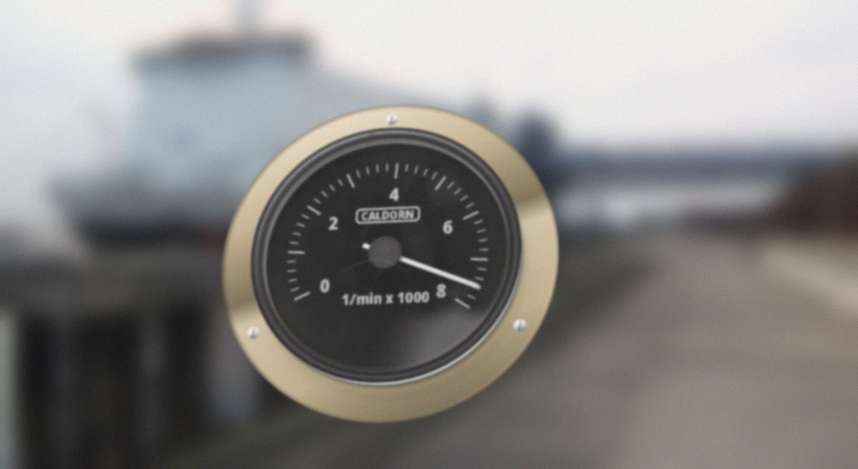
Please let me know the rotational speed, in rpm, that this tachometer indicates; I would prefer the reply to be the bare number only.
7600
